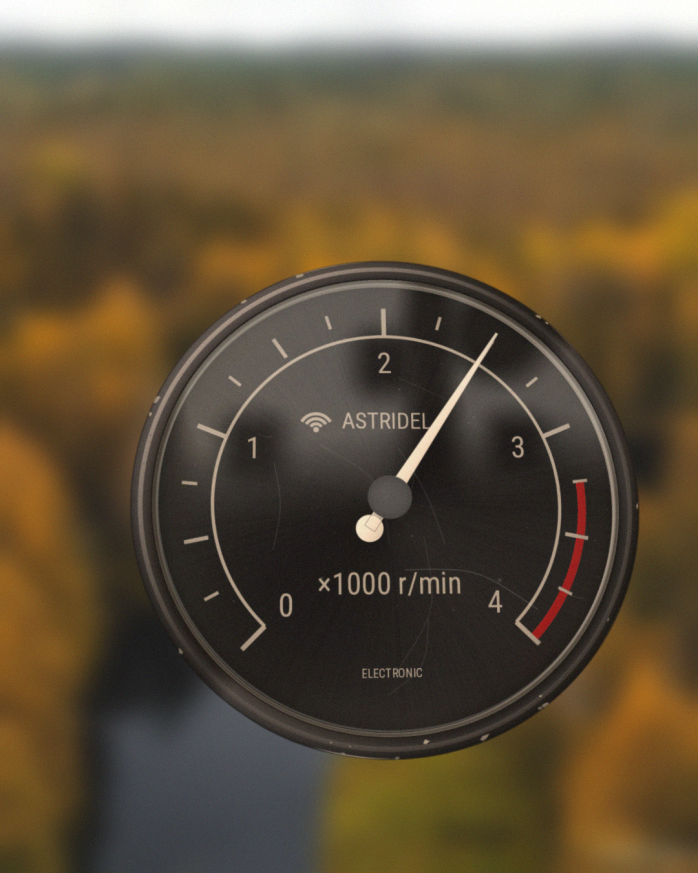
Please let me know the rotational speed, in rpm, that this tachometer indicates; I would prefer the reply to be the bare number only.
2500
